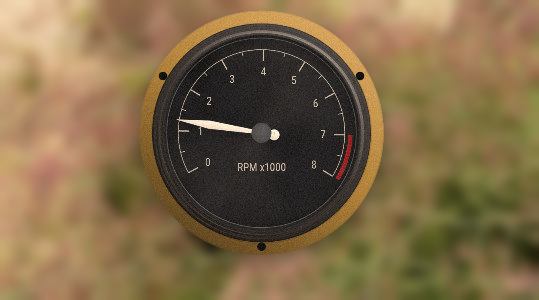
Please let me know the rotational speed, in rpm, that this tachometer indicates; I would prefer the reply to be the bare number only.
1250
